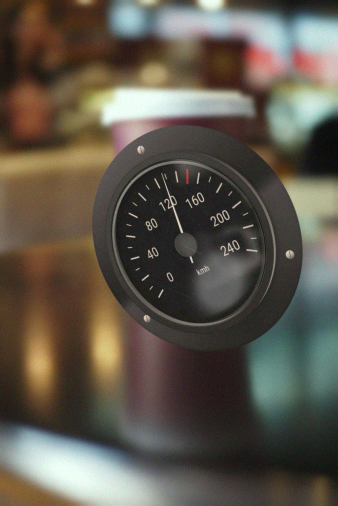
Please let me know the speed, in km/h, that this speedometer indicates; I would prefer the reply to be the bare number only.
130
